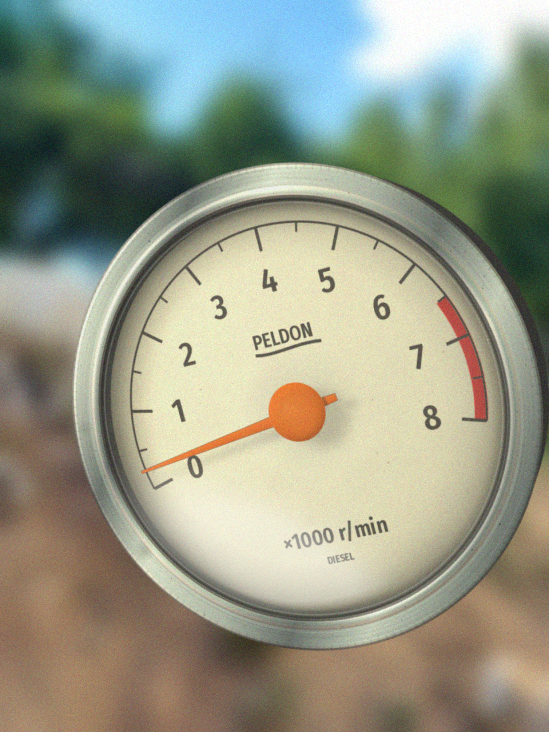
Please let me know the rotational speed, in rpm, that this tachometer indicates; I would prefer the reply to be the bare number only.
250
